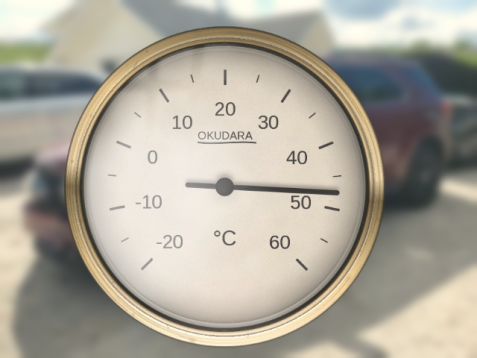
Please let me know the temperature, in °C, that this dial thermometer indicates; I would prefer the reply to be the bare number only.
47.5
